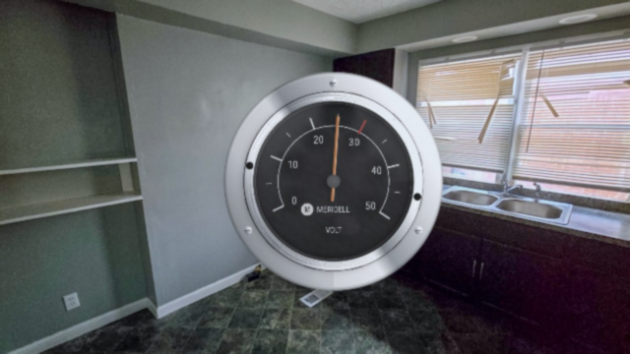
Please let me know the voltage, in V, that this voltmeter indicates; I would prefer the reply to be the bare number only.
25
